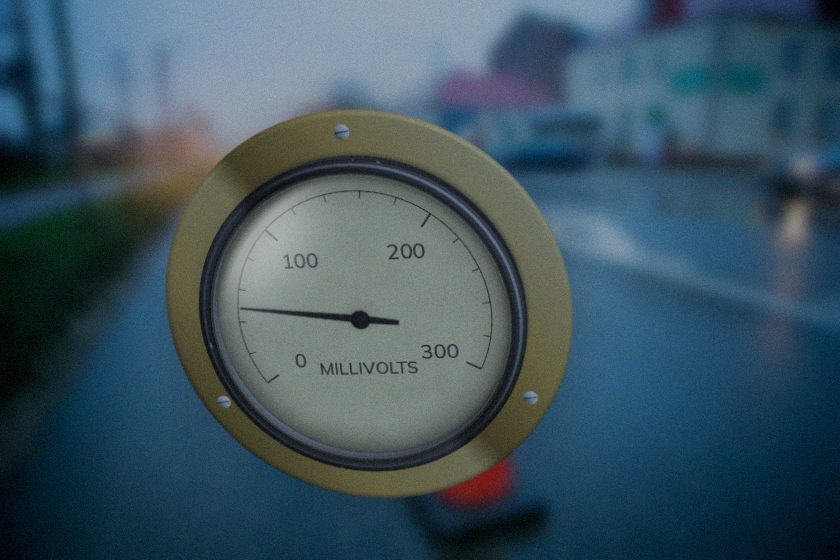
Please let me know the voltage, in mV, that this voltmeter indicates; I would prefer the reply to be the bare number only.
50
